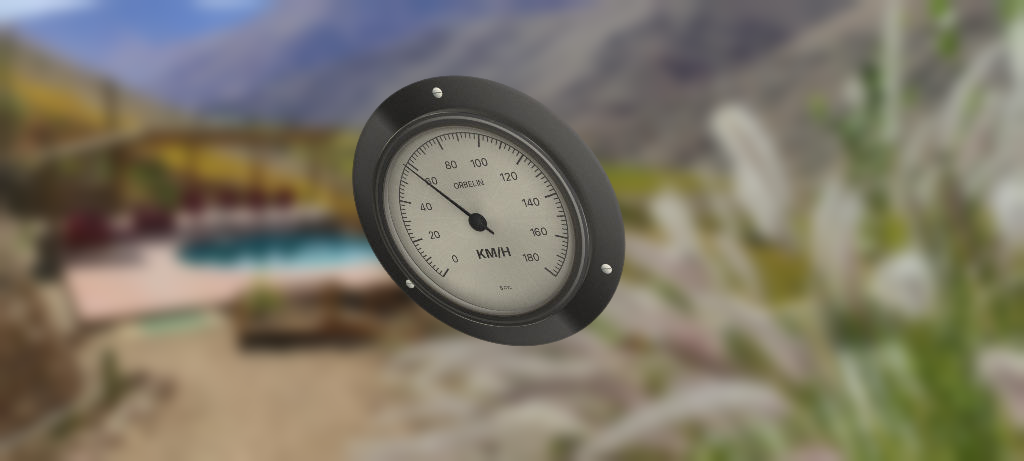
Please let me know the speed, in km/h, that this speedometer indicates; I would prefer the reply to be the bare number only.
60
